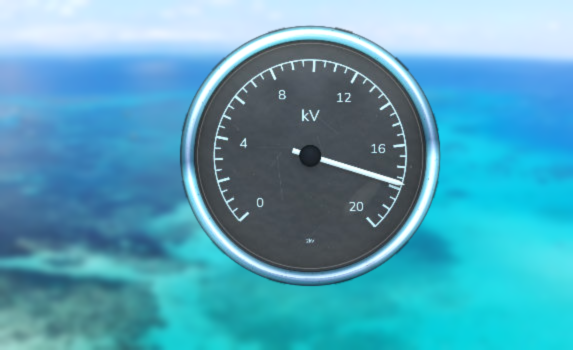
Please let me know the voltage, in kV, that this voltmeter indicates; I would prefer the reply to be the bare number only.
17.75
